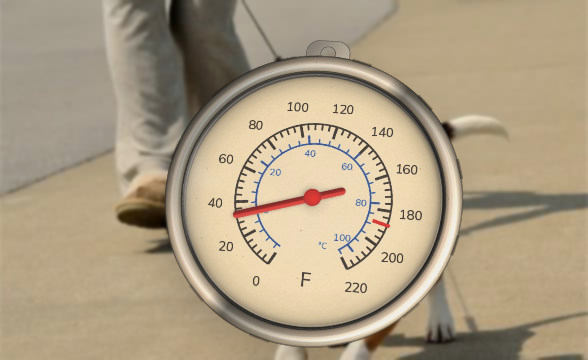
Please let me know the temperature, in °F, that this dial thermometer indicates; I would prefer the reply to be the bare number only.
32
